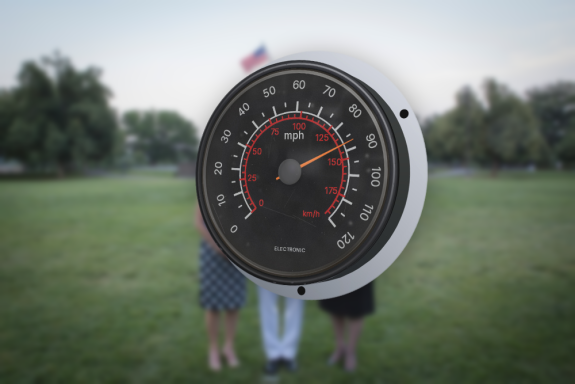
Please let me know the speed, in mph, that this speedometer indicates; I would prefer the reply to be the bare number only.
87.5
